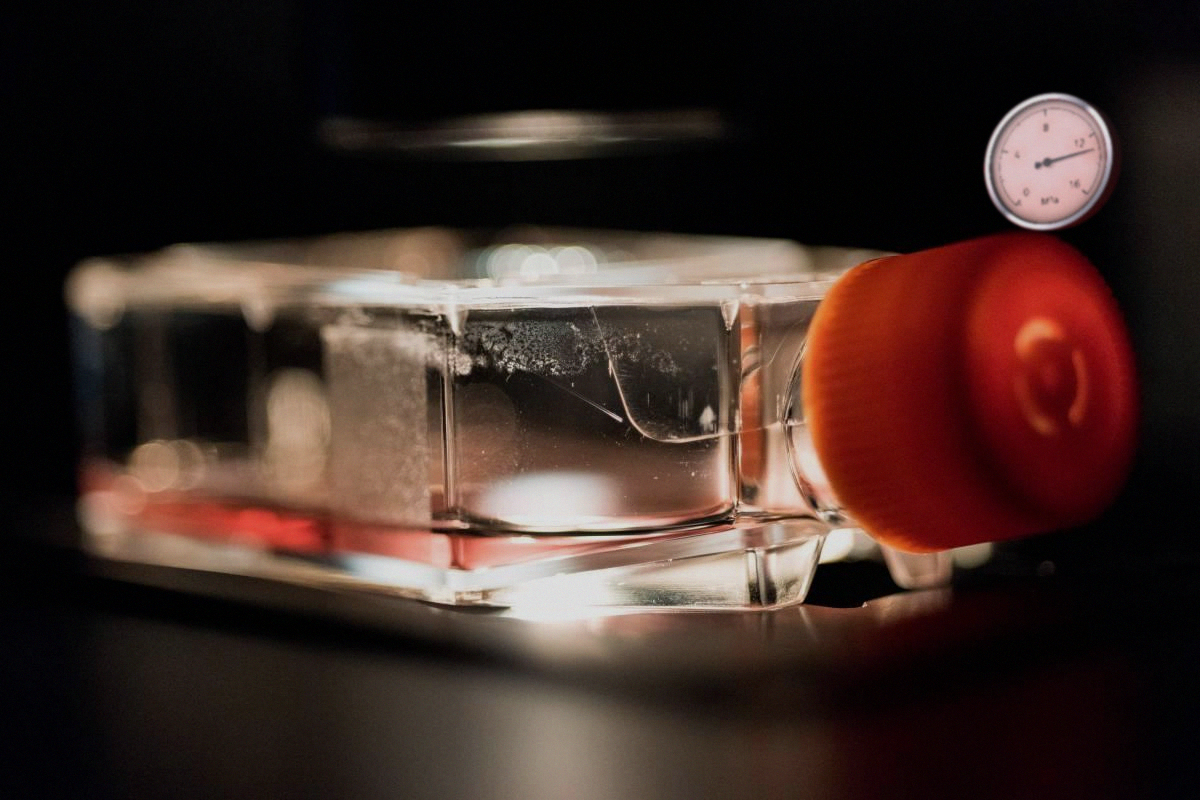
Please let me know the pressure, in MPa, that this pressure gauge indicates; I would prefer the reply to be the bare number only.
13
